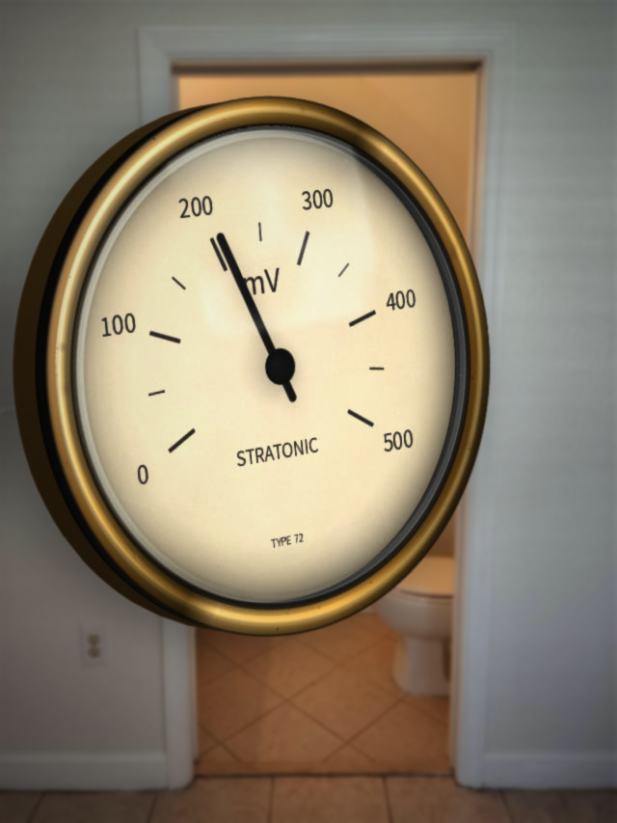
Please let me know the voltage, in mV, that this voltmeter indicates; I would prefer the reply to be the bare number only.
200
